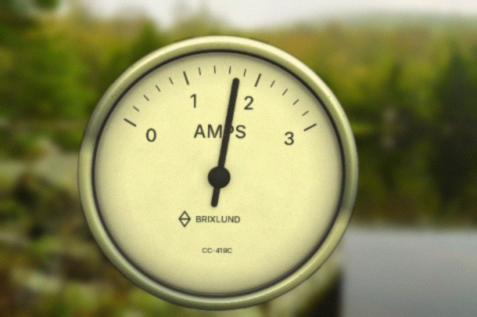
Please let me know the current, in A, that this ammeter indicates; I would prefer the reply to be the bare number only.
1.7
